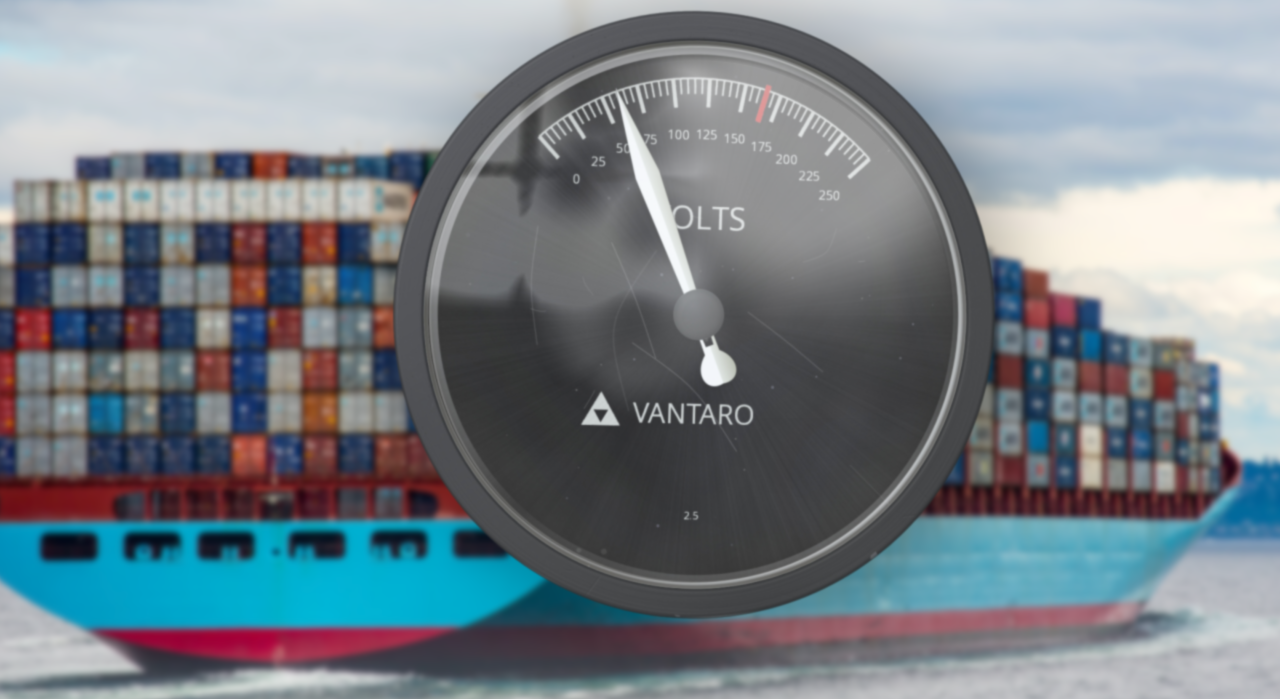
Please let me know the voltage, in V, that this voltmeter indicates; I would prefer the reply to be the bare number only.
60
